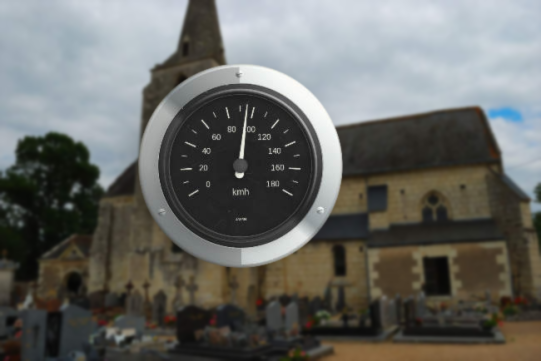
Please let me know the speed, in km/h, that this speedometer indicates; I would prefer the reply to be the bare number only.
95
